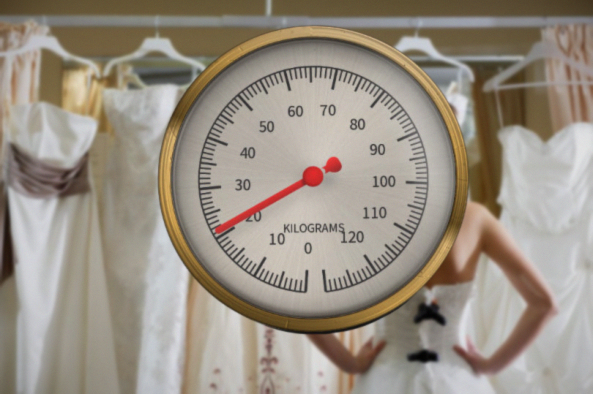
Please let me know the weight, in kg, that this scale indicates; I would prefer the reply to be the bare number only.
21
